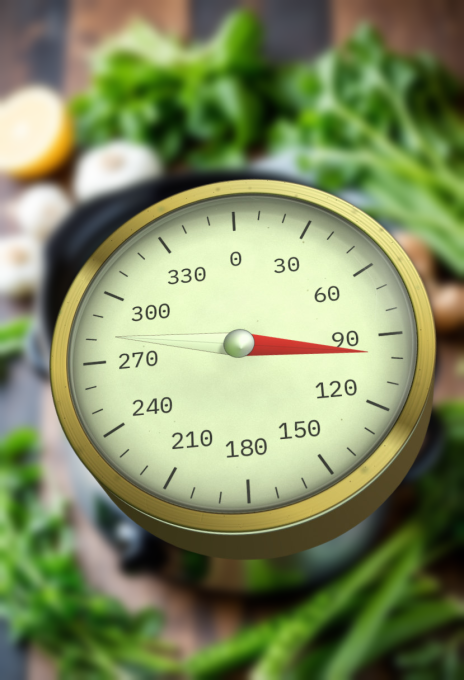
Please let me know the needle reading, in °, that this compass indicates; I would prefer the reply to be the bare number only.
100
